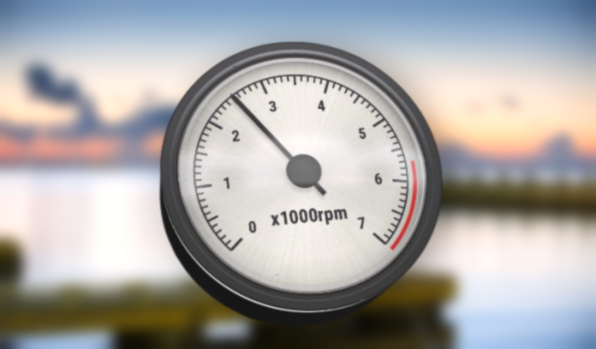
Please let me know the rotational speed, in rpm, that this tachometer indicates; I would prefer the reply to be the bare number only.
2500
